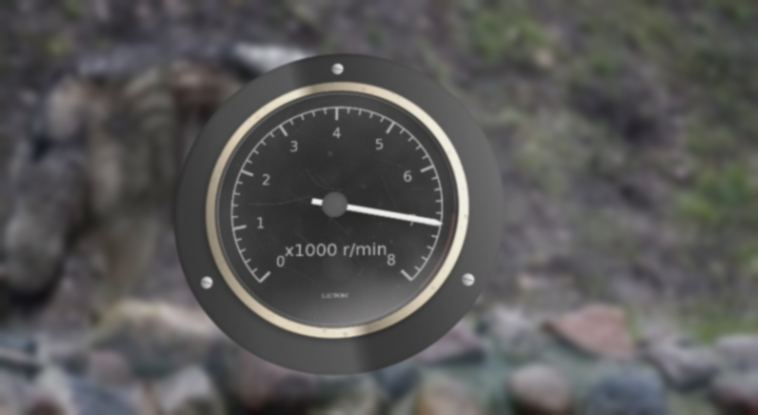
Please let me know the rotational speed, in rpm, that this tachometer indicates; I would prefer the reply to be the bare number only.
7000
